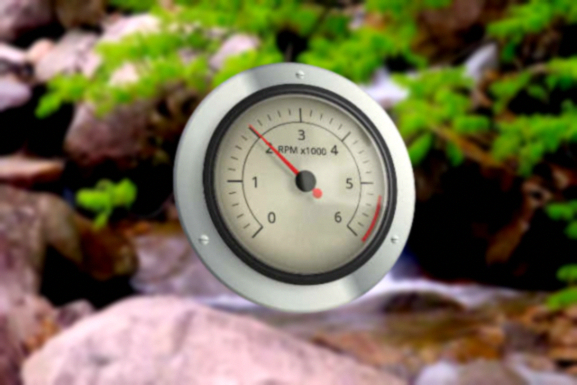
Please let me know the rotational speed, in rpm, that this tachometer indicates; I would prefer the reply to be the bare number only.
2000
